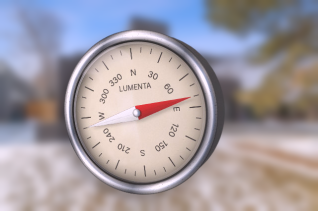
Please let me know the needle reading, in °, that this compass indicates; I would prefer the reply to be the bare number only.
80
